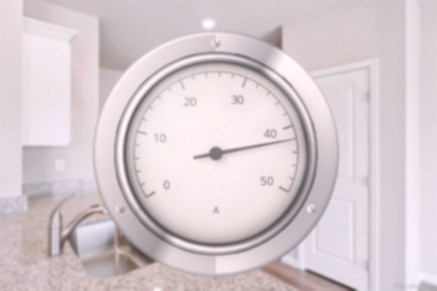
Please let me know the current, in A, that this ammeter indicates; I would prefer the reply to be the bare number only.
42
